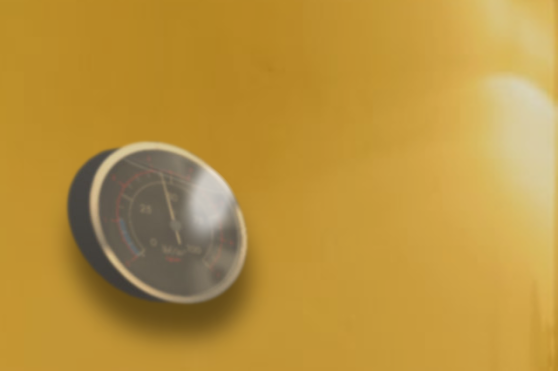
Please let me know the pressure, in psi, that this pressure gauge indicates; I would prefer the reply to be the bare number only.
45
